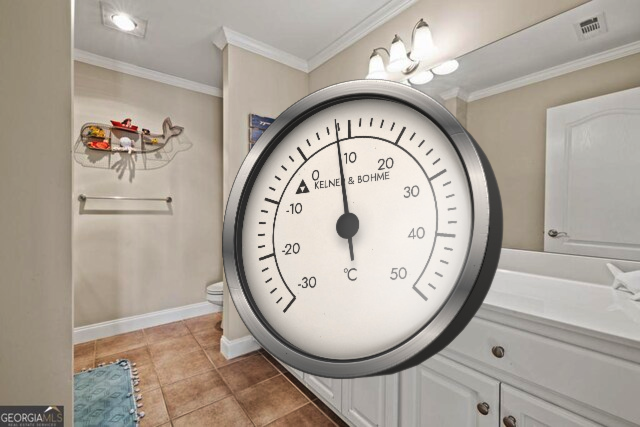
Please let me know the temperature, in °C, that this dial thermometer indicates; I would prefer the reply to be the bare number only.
8
